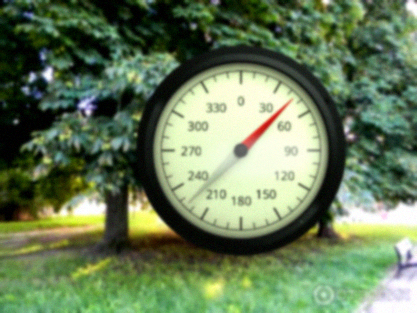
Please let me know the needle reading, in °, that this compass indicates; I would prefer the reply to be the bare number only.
45
